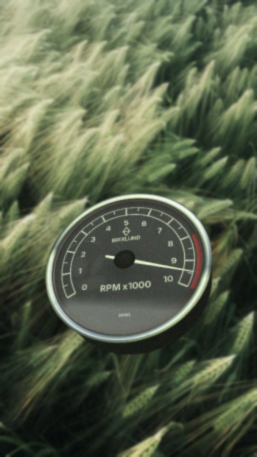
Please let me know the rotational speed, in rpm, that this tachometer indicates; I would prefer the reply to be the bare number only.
9500
